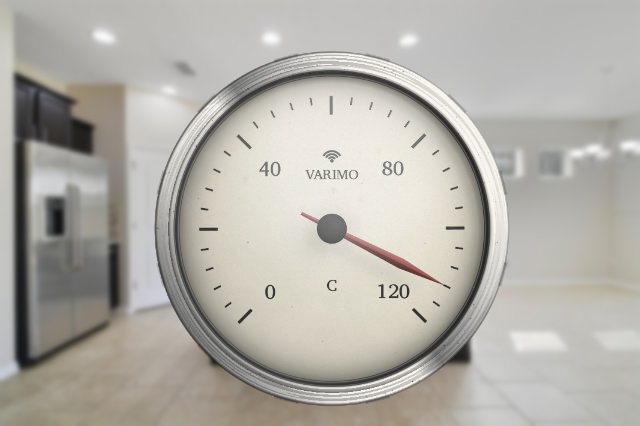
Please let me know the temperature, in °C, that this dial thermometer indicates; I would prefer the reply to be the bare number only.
112
